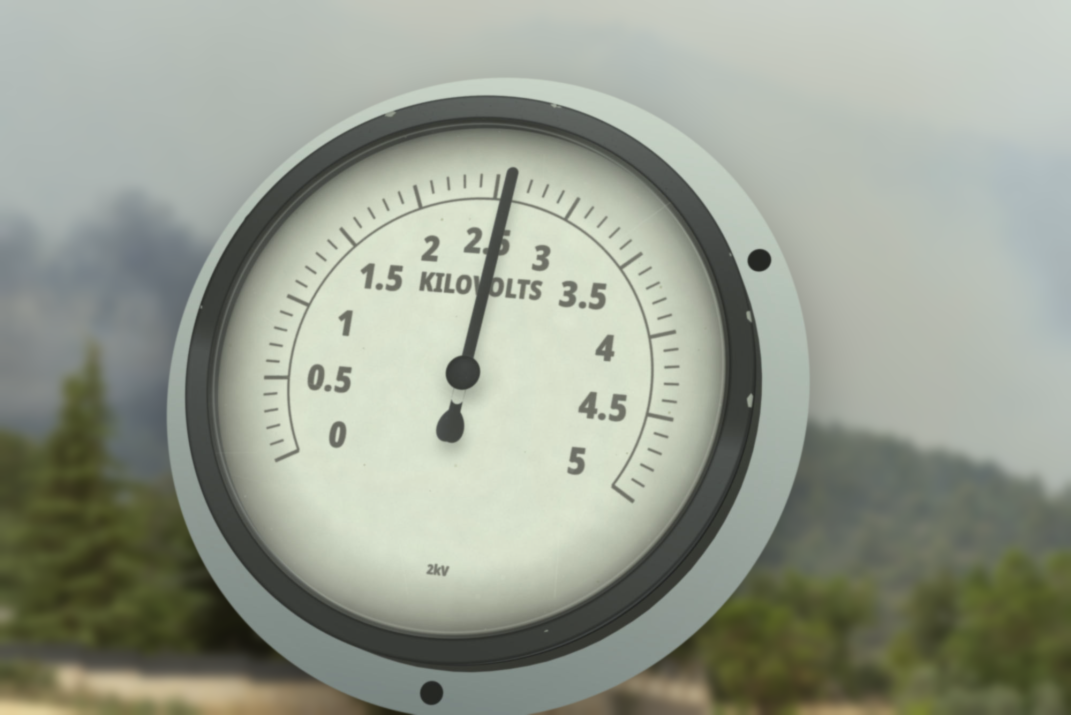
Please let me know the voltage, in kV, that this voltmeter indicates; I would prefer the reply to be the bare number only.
2.6
